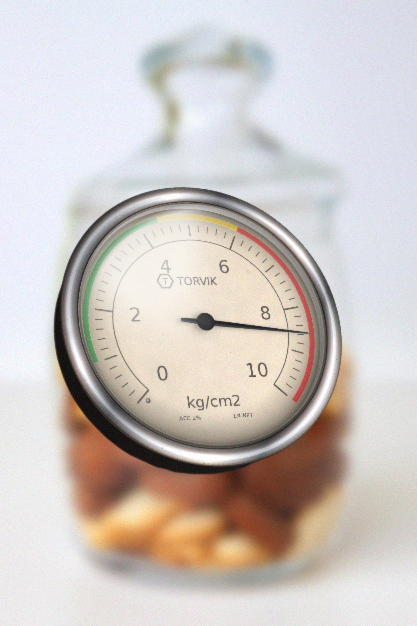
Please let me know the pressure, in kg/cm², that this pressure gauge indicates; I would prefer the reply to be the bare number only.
8.6
